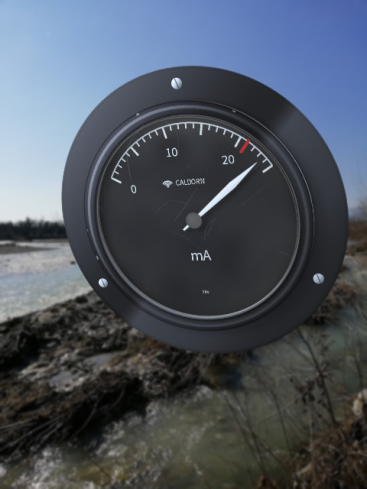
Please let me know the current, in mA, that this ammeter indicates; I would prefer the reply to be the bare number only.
23.5
